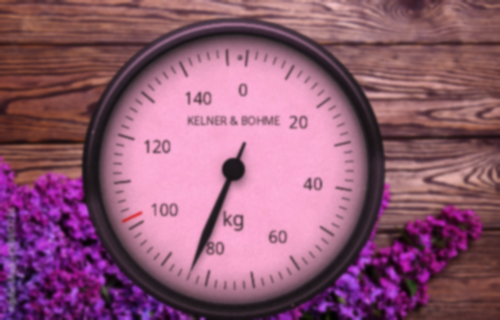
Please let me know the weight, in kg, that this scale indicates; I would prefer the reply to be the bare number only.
84
